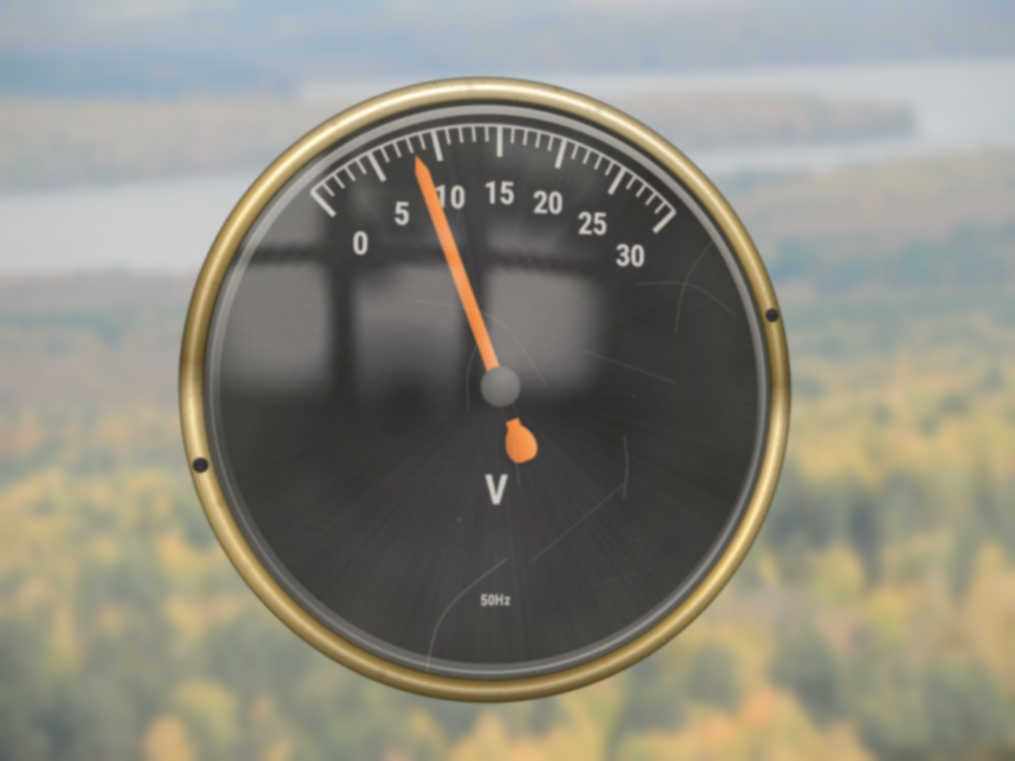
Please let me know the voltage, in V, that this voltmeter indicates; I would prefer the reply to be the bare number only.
8
